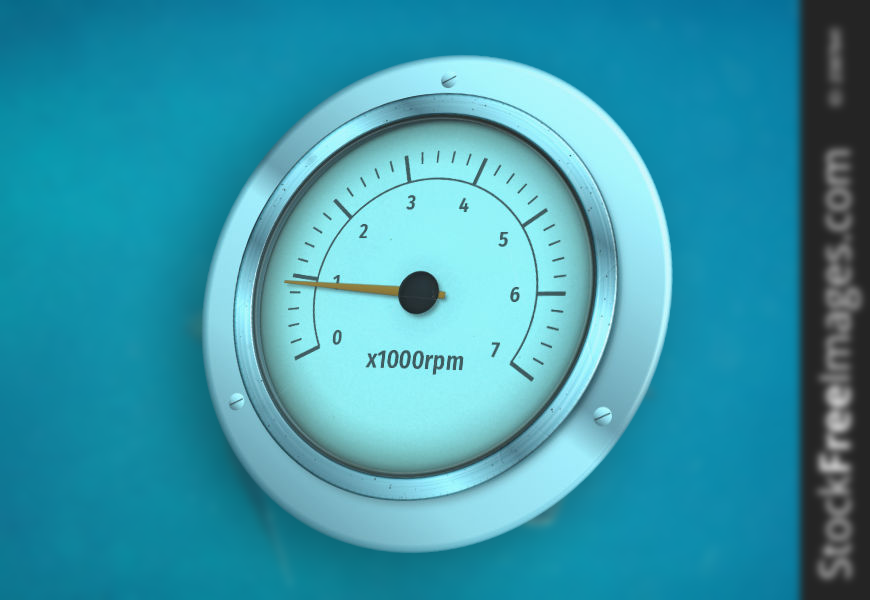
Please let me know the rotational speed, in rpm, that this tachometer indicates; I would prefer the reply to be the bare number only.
900
